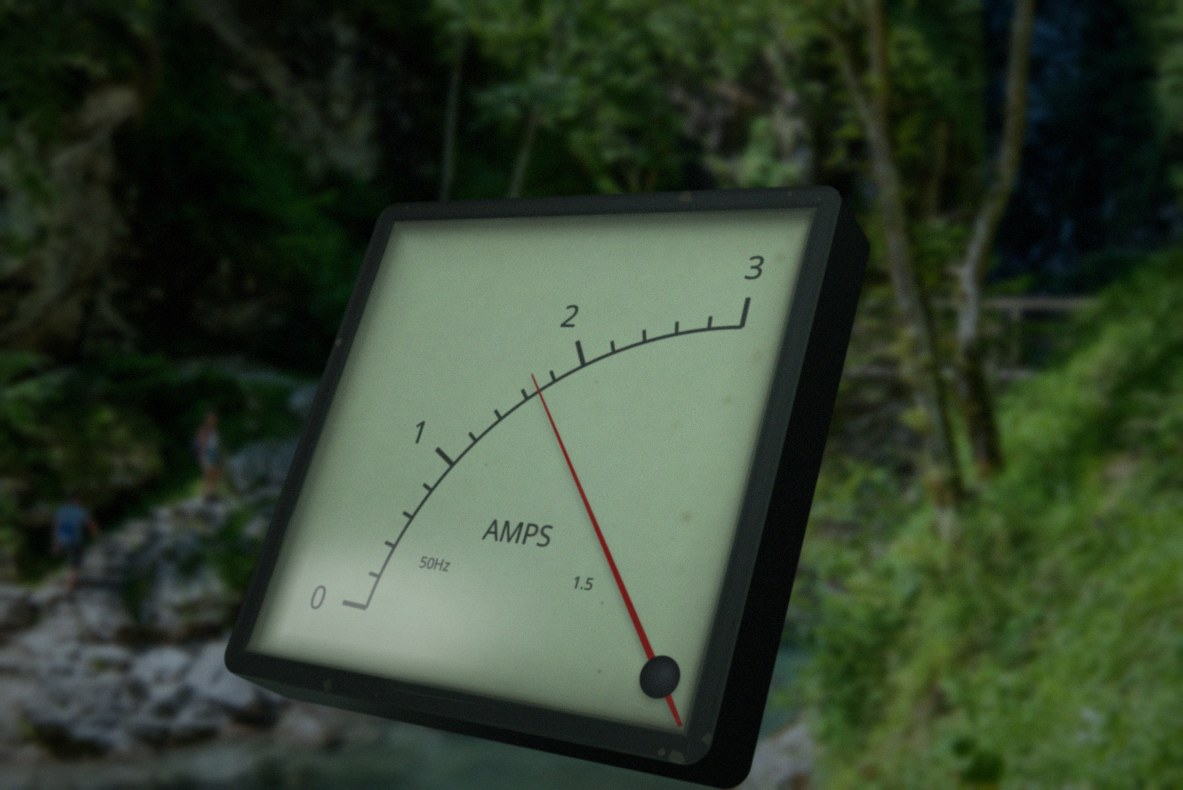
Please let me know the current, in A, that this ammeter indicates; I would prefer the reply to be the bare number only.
1.7
